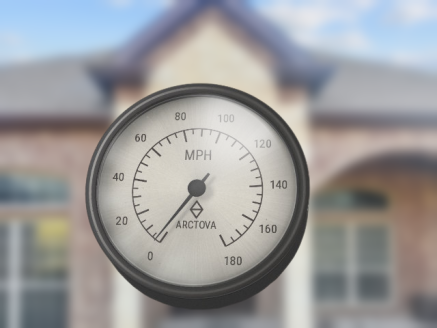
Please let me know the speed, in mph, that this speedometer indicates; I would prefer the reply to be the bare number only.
2.5
